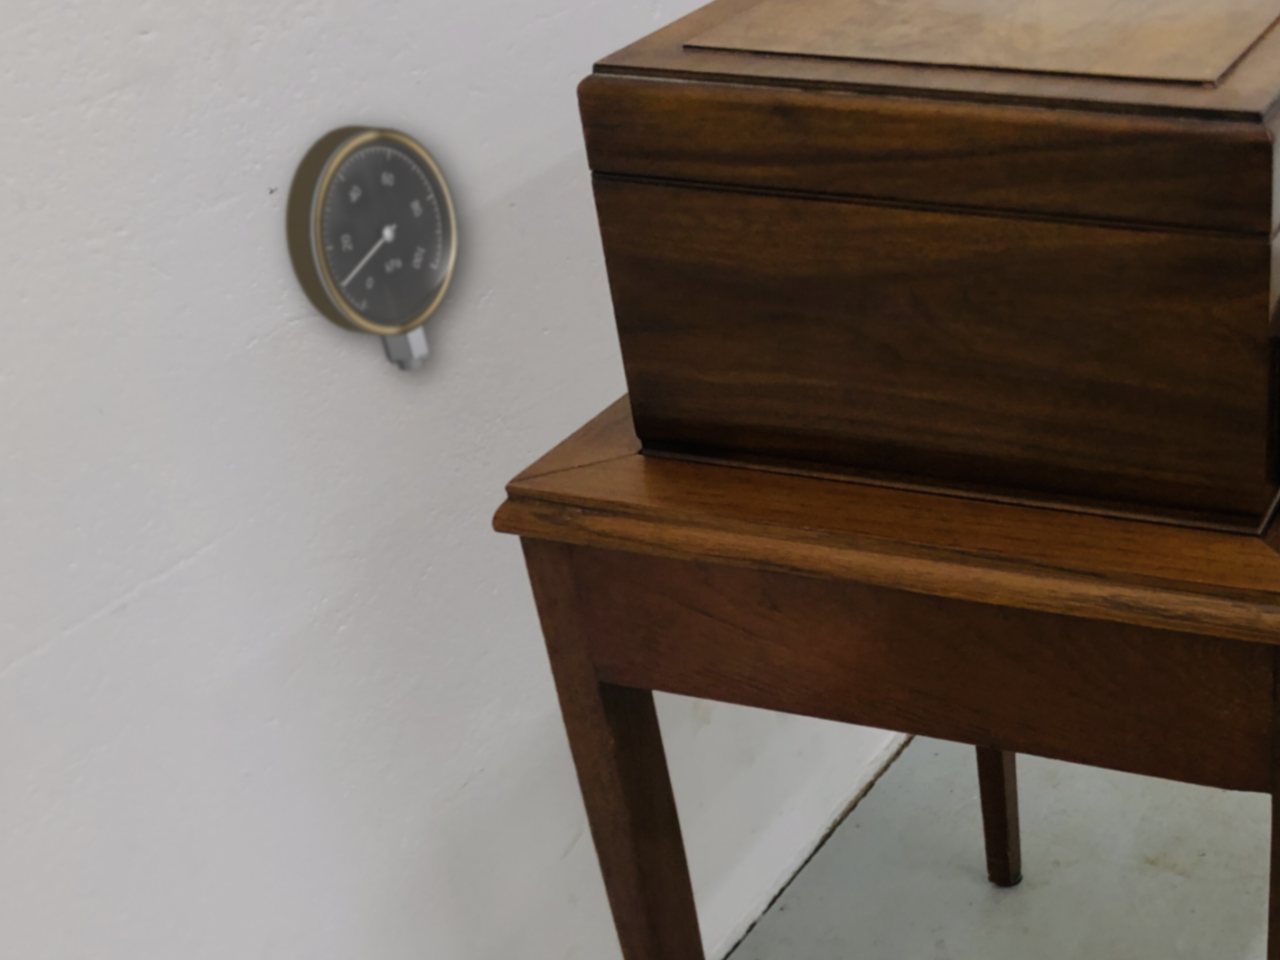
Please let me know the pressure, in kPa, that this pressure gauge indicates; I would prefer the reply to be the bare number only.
10
